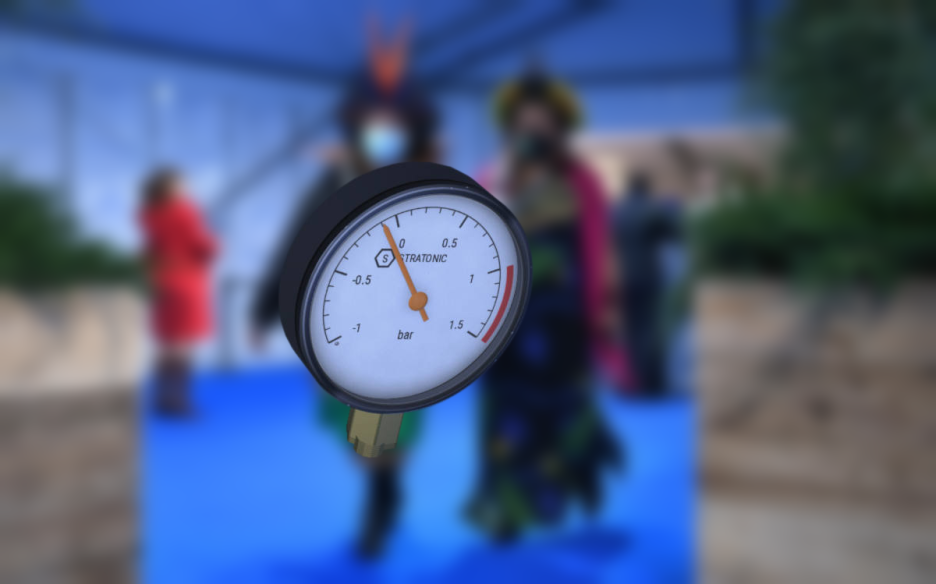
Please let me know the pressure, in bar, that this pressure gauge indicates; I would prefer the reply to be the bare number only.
-0.1
